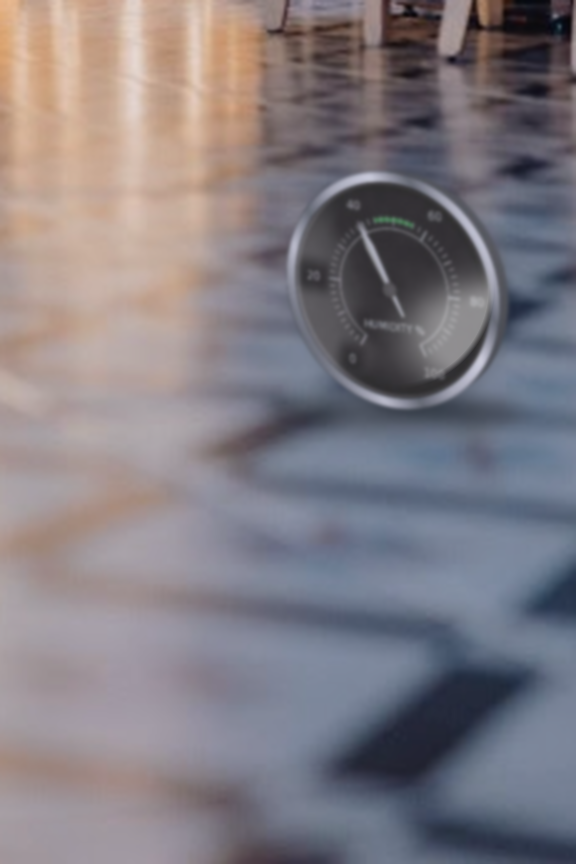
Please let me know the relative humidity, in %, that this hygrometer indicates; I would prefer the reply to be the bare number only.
40
